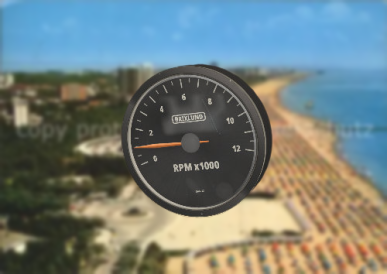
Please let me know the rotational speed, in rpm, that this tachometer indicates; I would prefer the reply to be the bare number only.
1000
